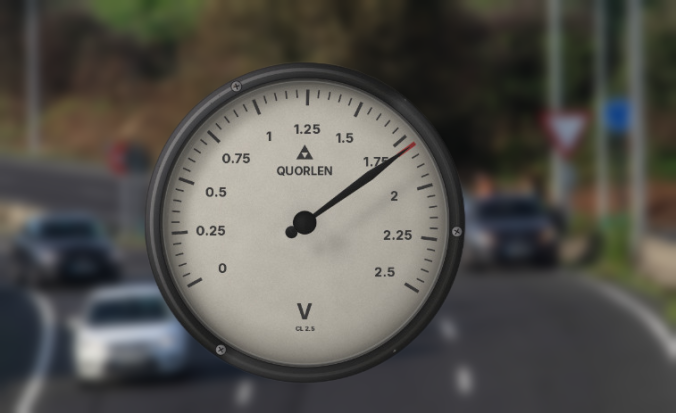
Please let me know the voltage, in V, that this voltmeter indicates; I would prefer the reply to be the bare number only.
1.8
